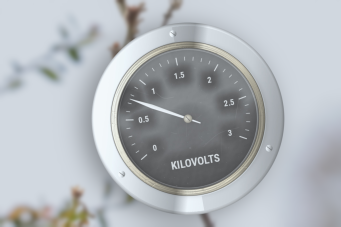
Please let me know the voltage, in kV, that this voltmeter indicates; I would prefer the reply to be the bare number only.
0.75
